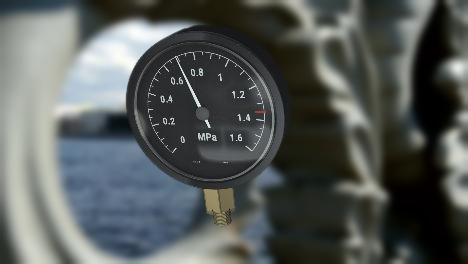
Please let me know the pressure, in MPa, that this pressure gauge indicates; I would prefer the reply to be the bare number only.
0.7
